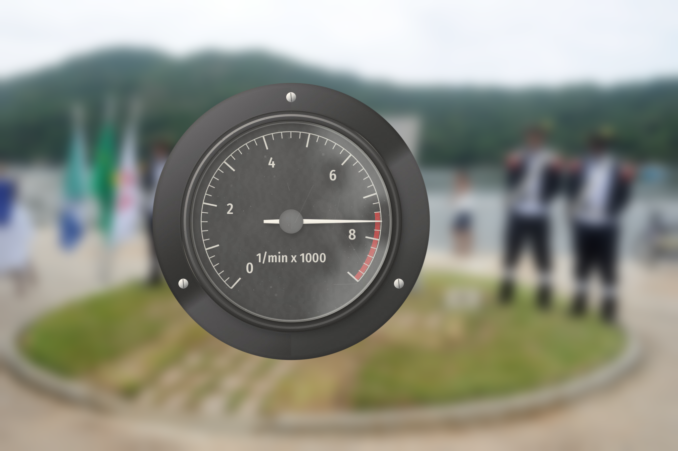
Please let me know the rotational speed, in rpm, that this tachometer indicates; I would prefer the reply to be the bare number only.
7600
